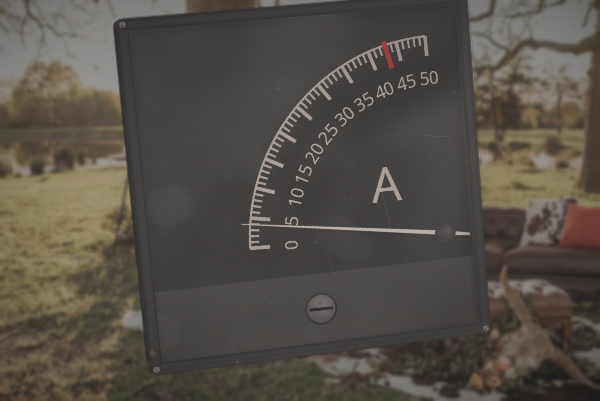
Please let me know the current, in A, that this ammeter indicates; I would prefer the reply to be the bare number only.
4
